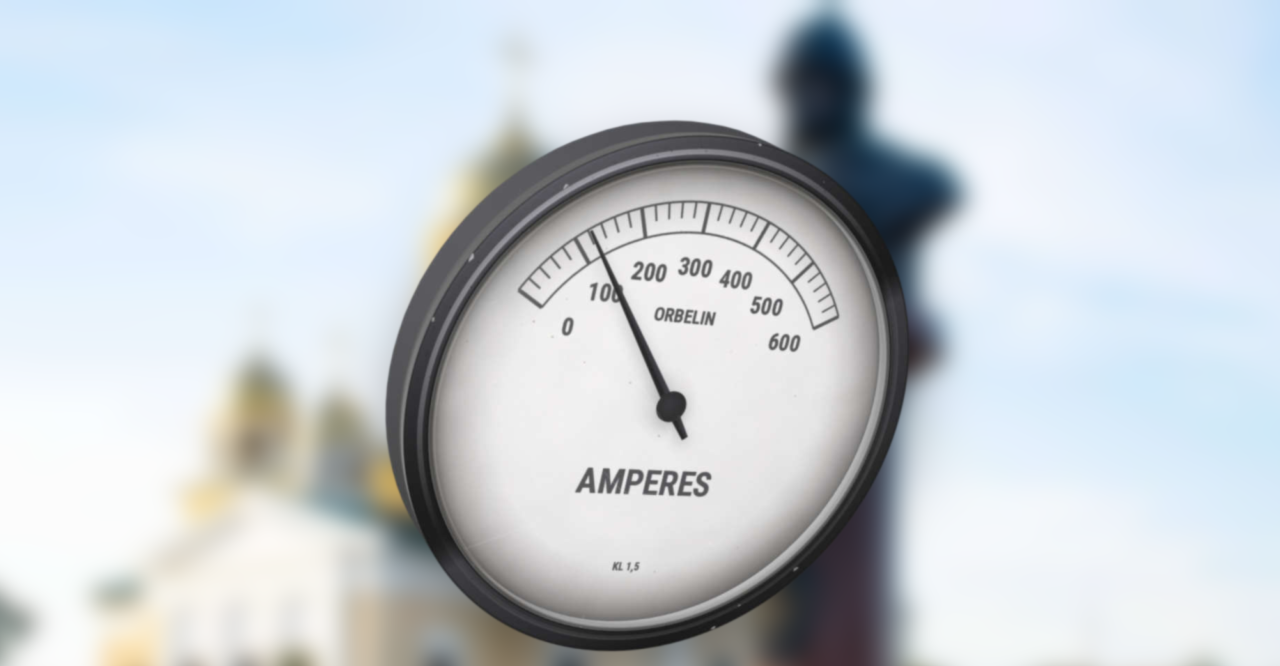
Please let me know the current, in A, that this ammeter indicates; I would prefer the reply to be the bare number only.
120
